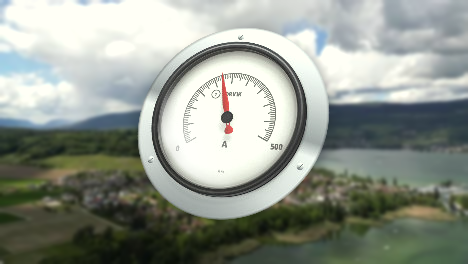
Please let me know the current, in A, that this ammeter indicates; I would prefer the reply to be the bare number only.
225
